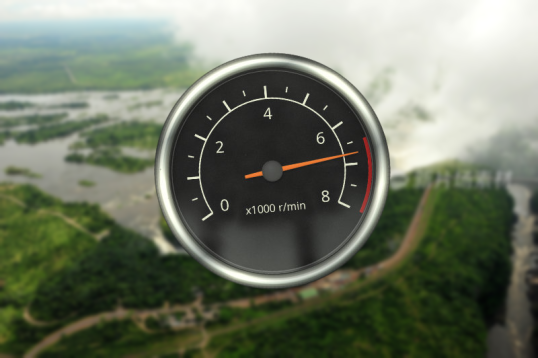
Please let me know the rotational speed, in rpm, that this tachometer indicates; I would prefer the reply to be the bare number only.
6750
